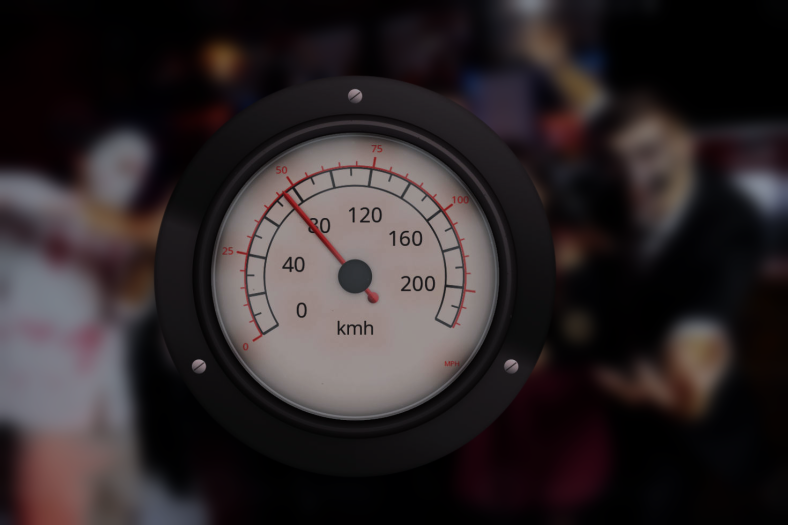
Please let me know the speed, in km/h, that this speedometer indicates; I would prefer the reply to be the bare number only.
75
